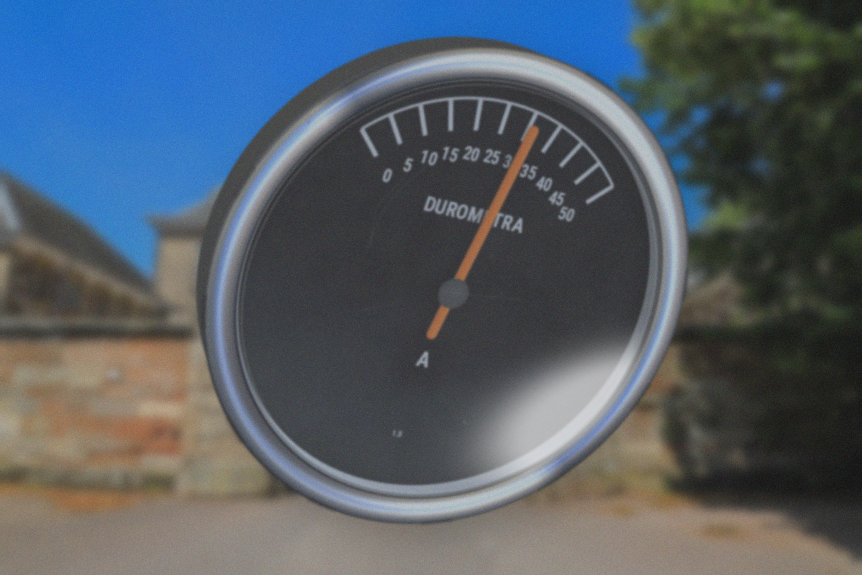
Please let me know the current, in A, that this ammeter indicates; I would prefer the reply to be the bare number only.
30
